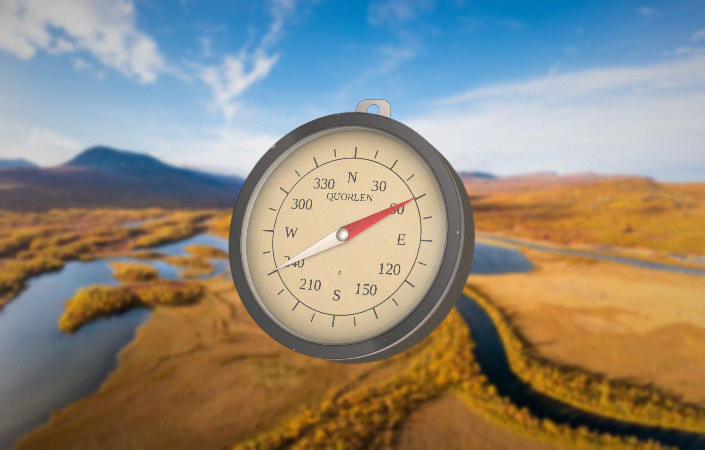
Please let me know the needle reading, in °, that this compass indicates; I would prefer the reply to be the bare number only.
60
